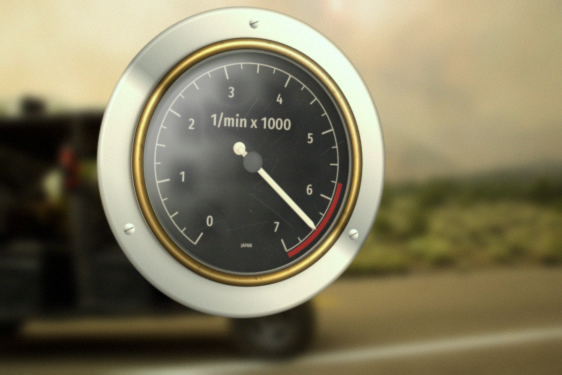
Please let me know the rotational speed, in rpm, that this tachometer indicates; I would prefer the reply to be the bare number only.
6500
